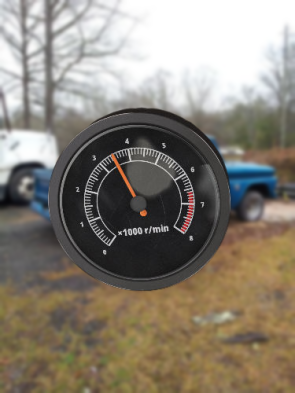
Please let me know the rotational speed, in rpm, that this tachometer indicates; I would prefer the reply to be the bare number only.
3500
